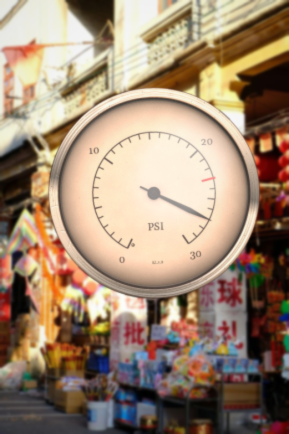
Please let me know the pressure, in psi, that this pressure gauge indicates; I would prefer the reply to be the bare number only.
27
